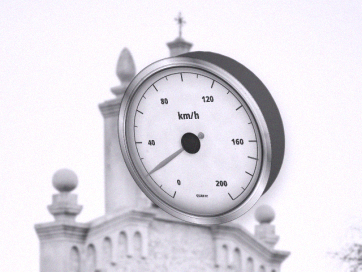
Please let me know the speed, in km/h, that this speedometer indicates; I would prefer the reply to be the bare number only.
20
